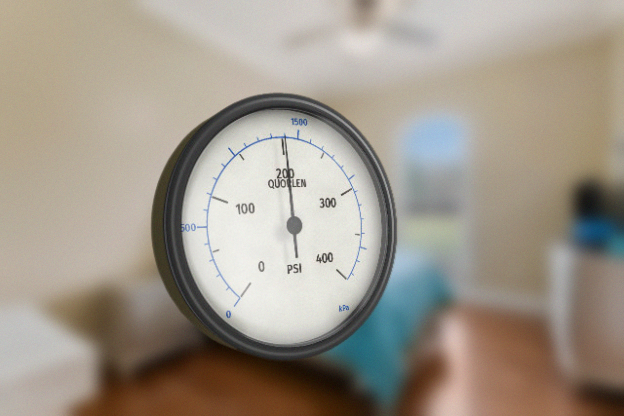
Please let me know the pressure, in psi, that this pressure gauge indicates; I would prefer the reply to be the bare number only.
200
